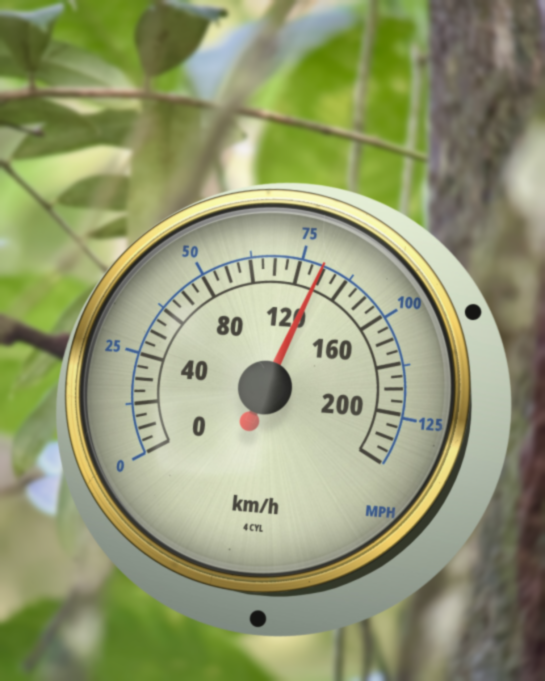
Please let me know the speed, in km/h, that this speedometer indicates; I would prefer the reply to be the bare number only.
130
